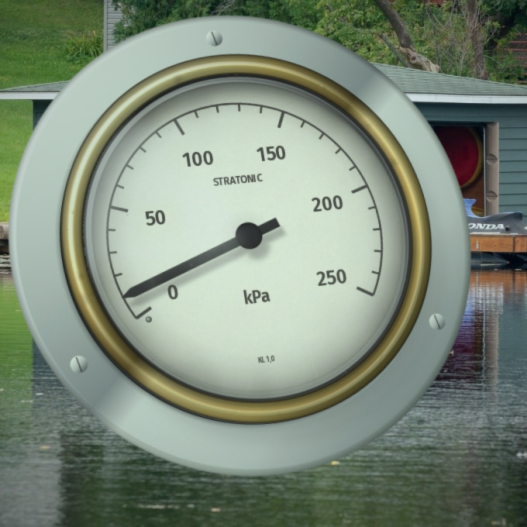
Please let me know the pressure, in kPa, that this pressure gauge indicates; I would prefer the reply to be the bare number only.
10
